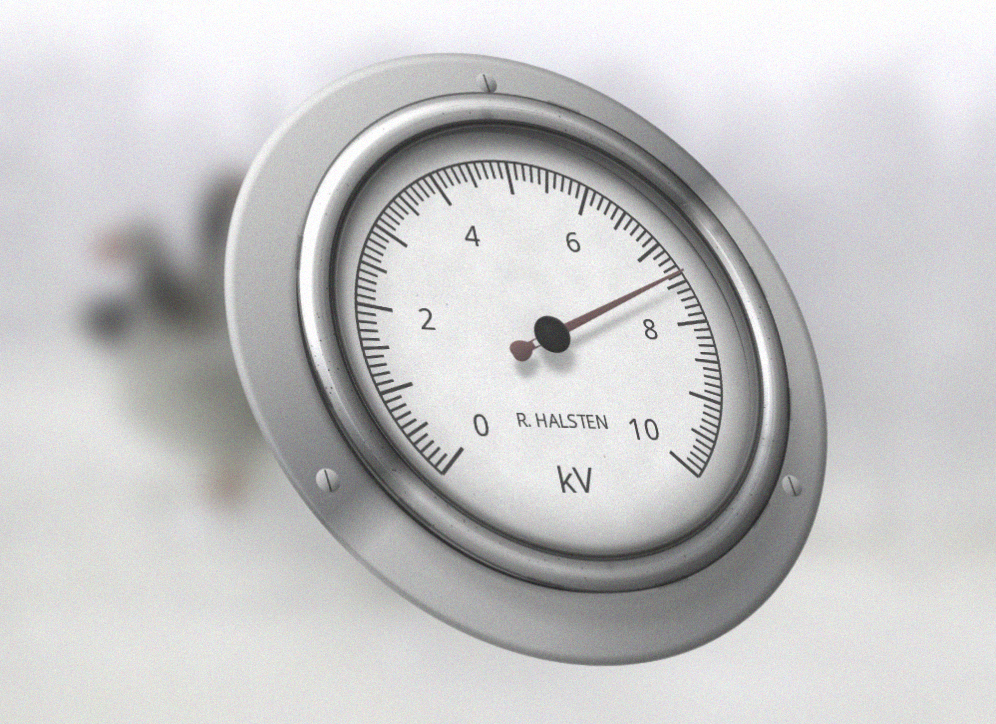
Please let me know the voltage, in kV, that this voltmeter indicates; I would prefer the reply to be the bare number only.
7.4
